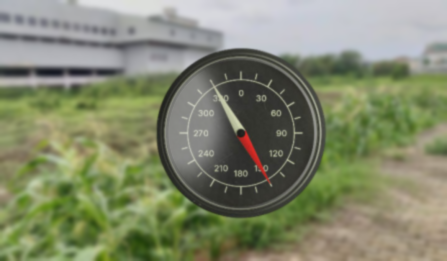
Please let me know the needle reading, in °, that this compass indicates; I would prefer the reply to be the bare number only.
150
